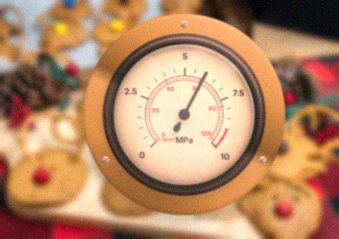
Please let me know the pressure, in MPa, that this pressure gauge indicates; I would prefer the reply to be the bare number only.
6
